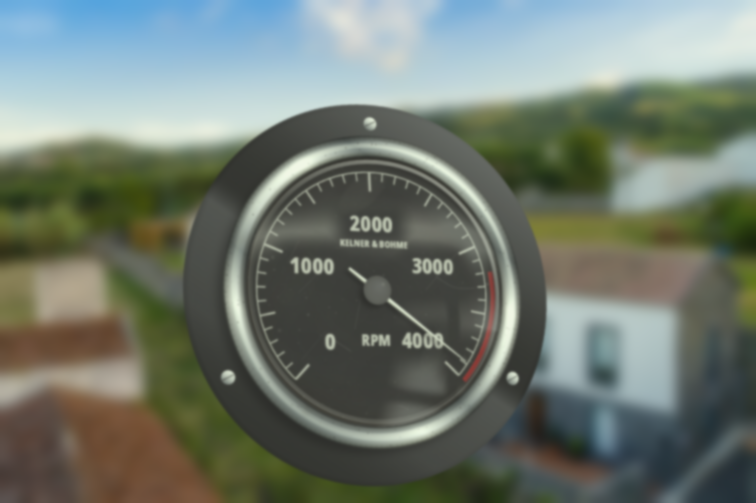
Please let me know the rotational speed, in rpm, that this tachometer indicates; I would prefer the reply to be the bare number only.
3900
